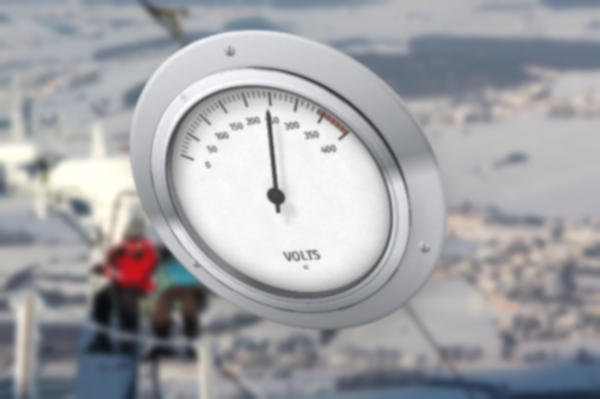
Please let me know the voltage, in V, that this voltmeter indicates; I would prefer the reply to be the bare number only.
250
